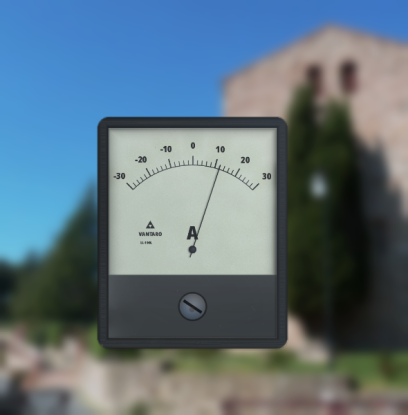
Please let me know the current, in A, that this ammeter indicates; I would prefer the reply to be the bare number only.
12
